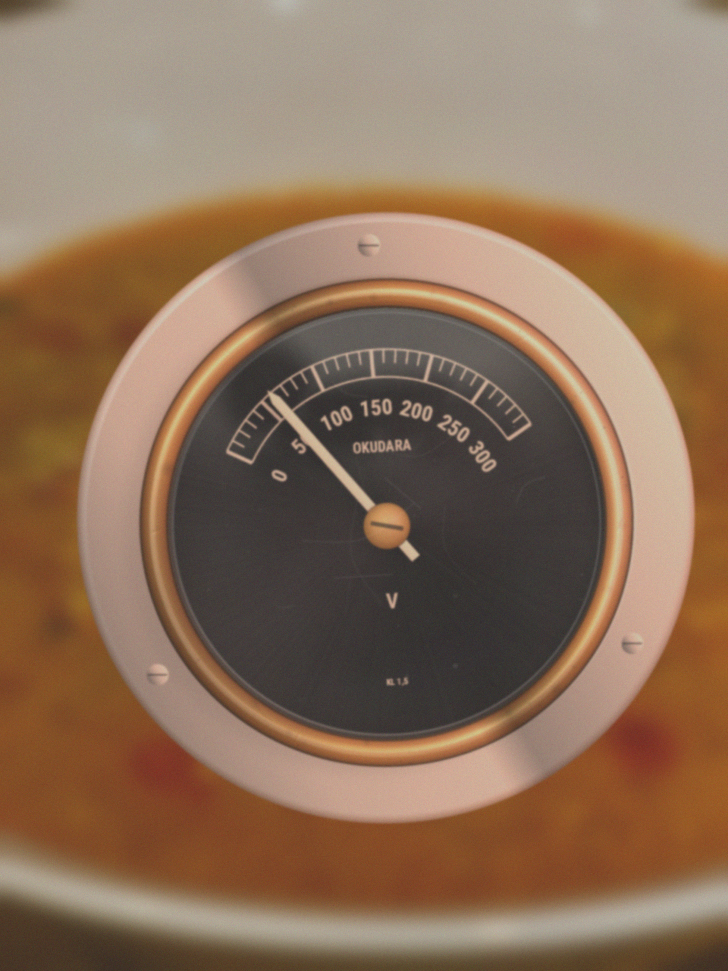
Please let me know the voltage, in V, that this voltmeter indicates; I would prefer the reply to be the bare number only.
60
